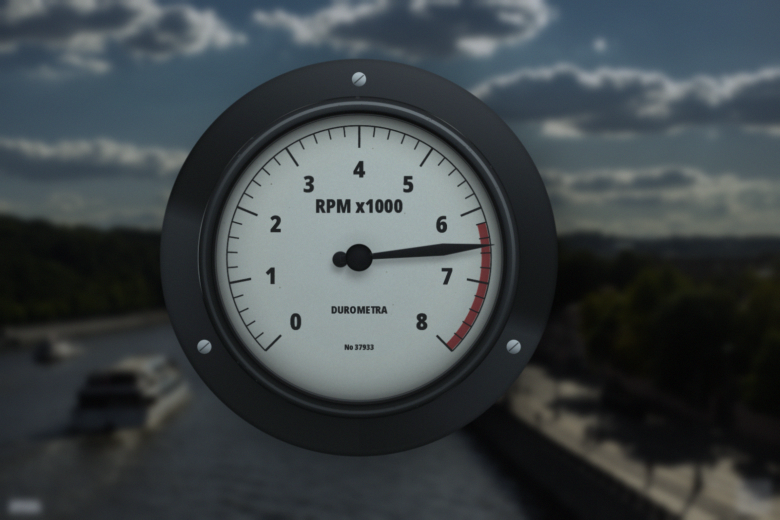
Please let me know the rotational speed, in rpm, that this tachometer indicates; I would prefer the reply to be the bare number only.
6500
